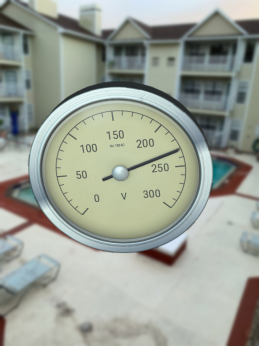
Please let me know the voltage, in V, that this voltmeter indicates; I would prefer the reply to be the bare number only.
230
